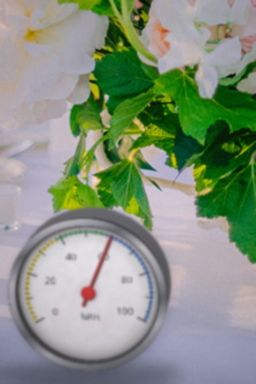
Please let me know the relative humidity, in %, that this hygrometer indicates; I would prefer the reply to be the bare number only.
60
